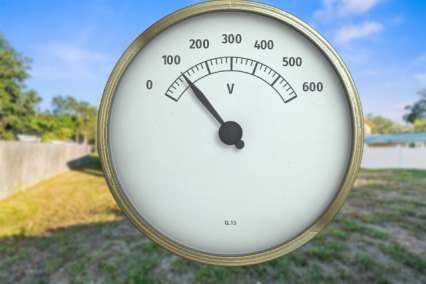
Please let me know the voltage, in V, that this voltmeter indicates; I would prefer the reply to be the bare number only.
100
